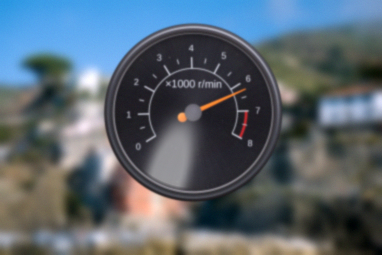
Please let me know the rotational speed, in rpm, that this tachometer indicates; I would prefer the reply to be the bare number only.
6250
